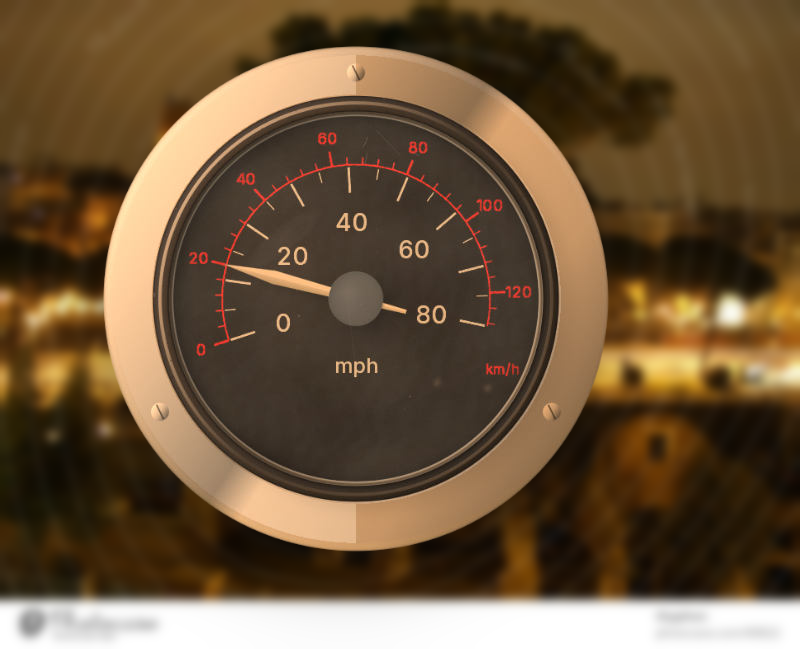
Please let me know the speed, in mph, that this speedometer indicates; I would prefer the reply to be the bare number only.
12.5
